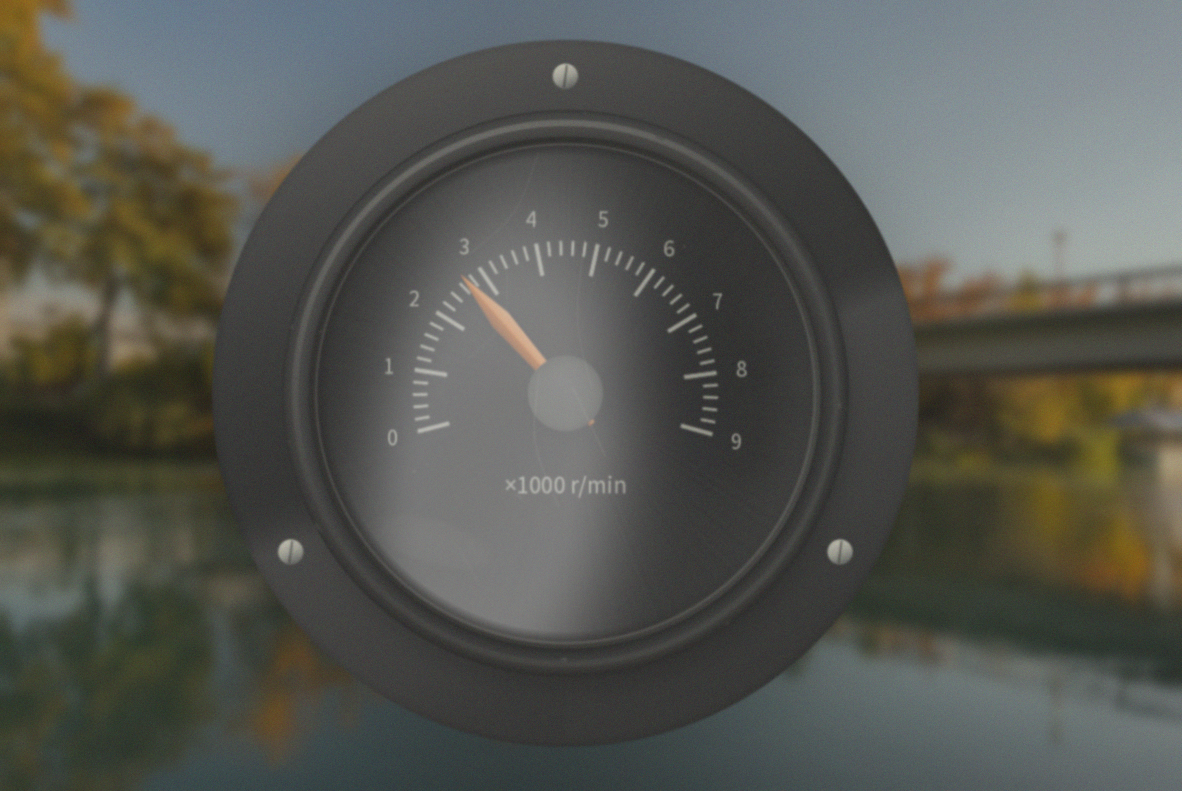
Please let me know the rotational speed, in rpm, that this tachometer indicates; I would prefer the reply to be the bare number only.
2700
